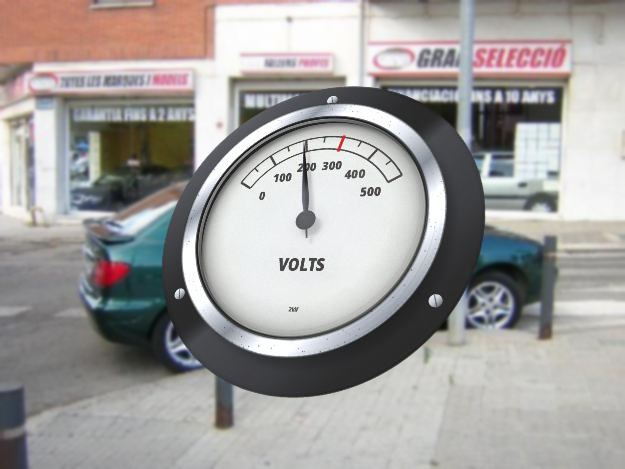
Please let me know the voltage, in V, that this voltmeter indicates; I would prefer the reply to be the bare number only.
200
